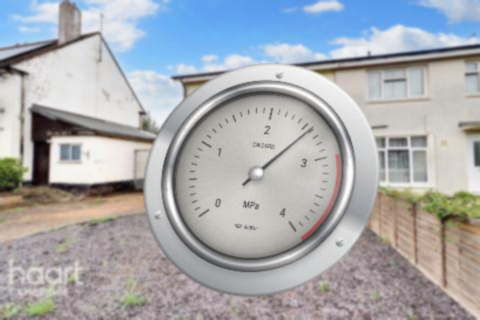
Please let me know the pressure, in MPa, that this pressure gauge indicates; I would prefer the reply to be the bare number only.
2.6
